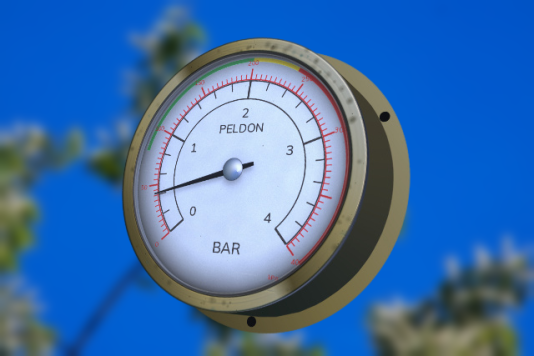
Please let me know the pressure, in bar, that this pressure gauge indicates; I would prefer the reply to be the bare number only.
0.4
